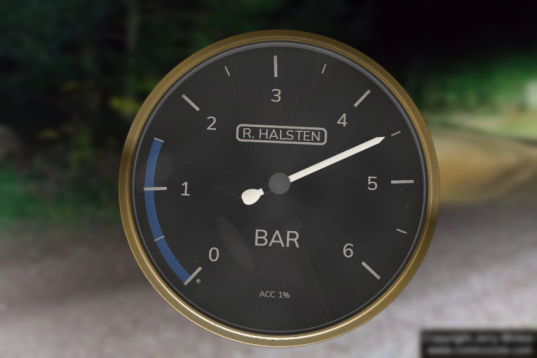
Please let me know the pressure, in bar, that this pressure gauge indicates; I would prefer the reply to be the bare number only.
4.5
